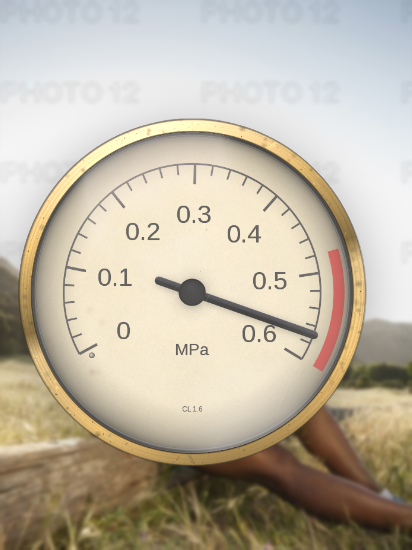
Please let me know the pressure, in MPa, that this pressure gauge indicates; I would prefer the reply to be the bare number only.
0.57
